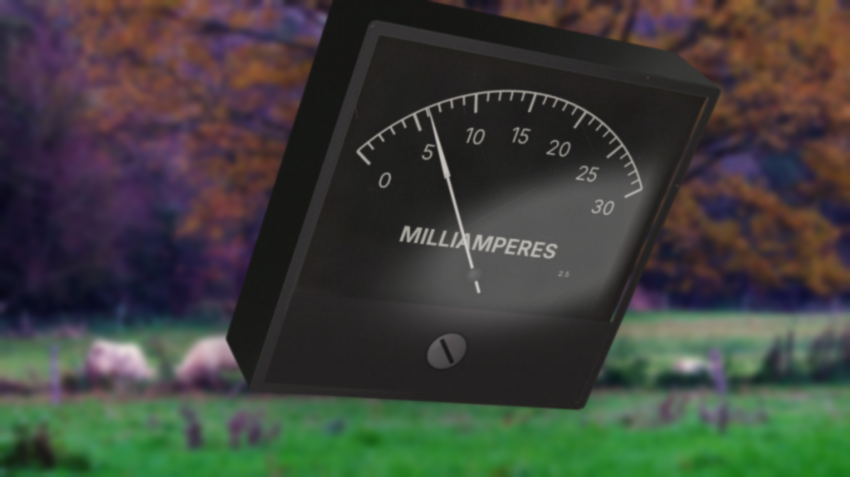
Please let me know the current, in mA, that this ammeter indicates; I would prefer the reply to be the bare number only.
6
